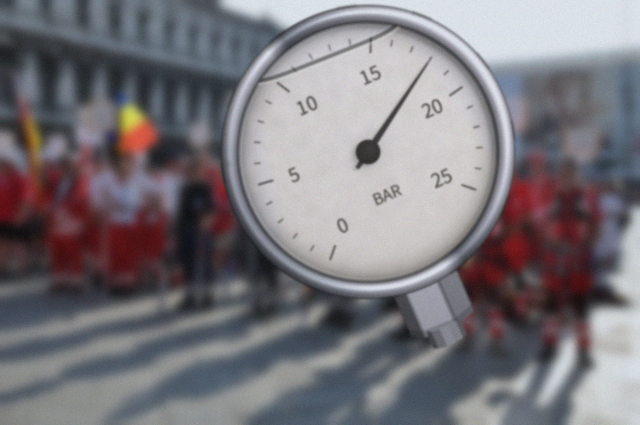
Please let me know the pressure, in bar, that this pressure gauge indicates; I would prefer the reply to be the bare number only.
18
